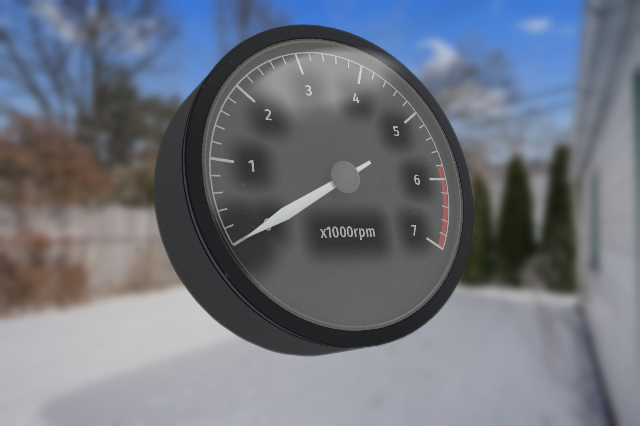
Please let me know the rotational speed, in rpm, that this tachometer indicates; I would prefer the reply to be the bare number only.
0
